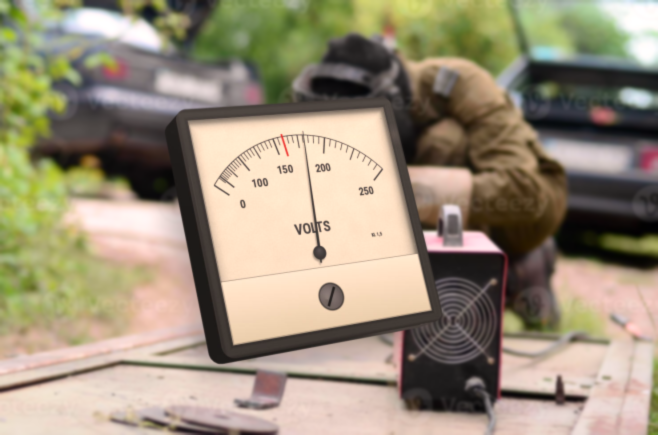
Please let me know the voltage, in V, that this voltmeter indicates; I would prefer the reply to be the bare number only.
180
